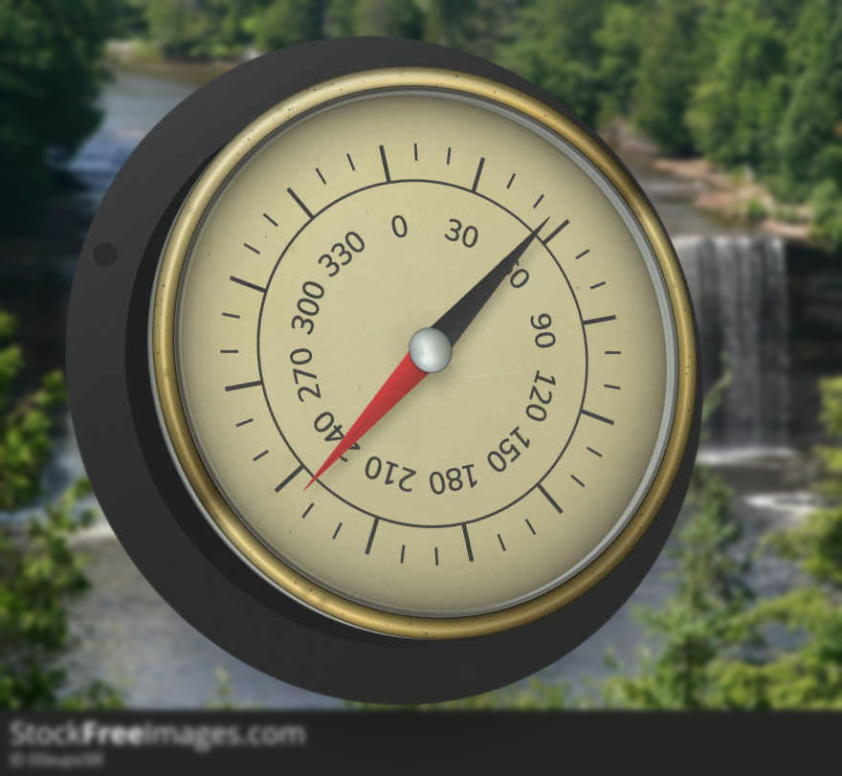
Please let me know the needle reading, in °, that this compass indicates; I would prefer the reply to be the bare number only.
235
